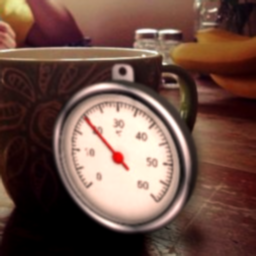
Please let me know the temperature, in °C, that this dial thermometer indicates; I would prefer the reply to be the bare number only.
20
